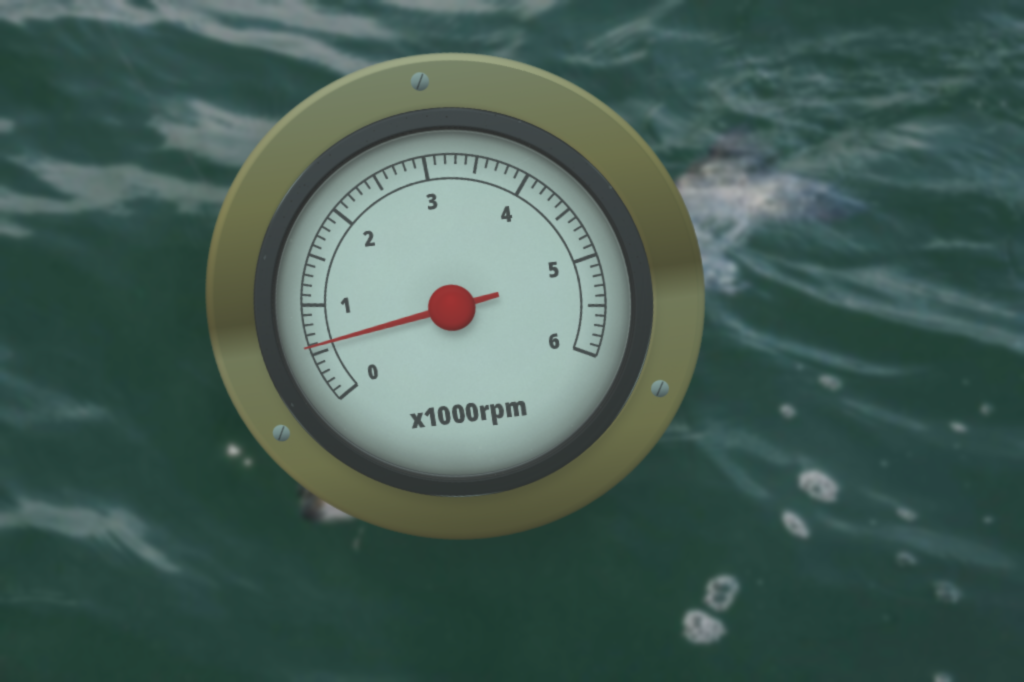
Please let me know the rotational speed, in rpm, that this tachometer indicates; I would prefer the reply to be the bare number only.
600
